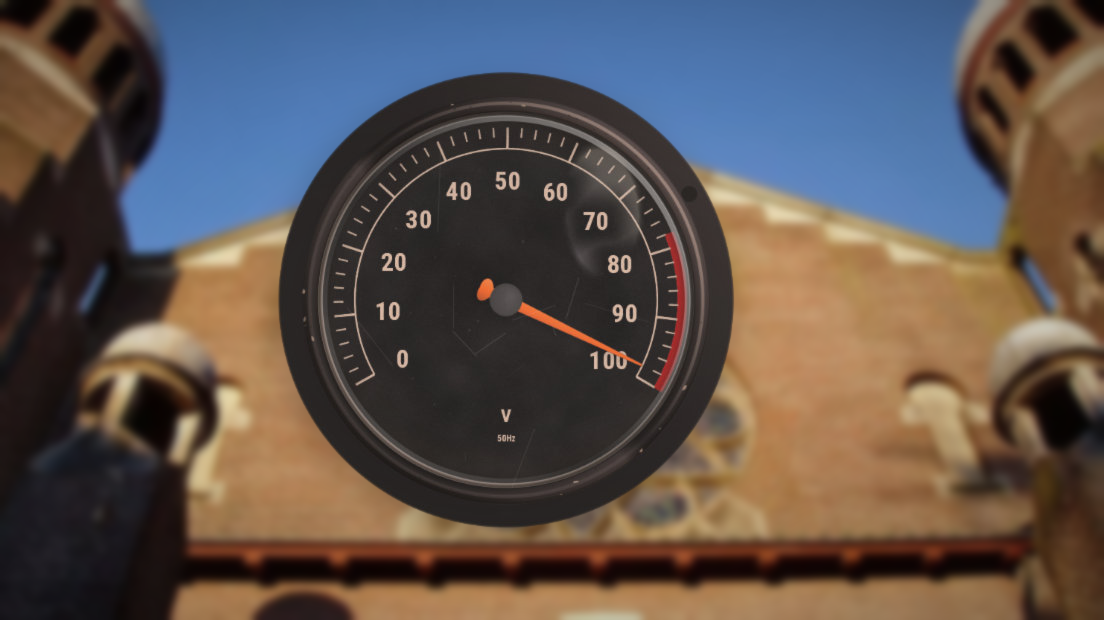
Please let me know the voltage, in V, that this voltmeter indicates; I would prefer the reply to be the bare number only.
98
